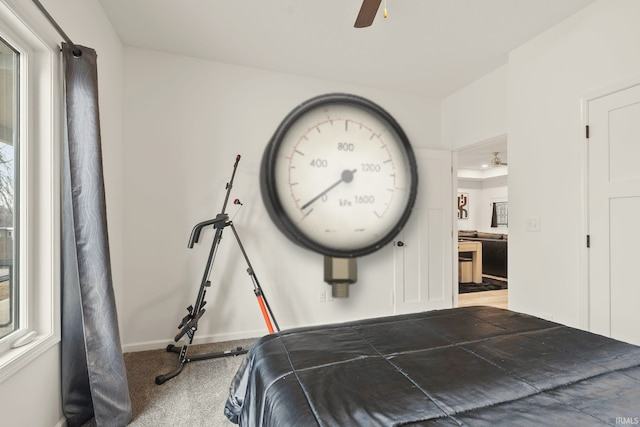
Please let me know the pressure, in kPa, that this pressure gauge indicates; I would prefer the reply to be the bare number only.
50
